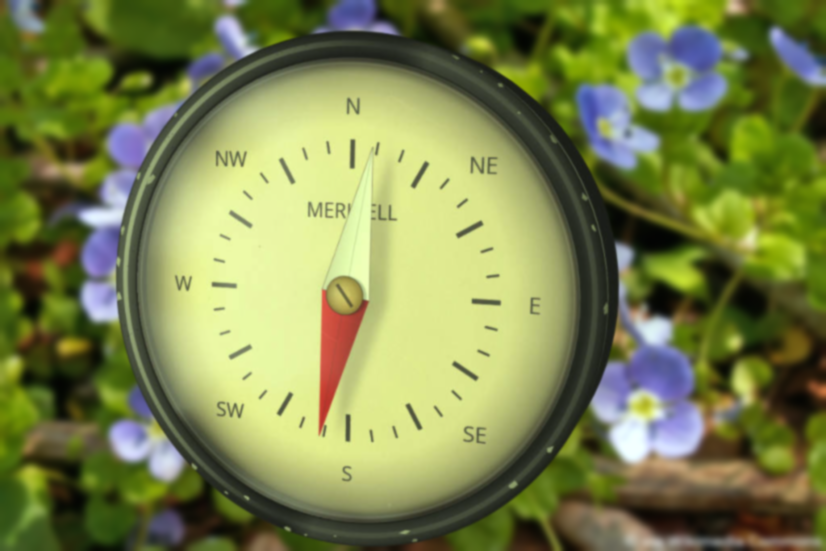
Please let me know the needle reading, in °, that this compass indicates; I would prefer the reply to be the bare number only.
190
